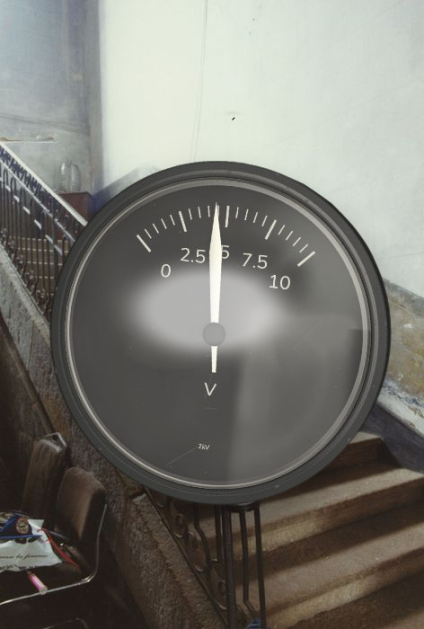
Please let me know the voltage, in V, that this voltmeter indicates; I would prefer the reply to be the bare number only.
4.5
